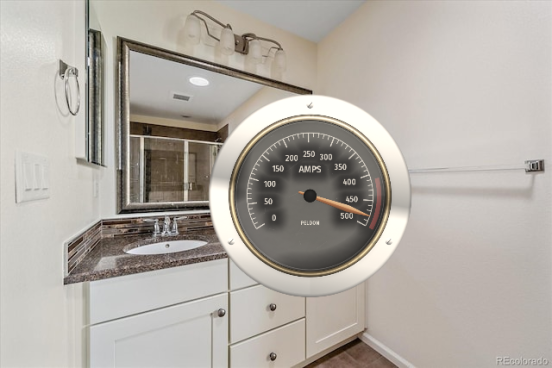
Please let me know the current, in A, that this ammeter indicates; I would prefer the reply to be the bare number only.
480
